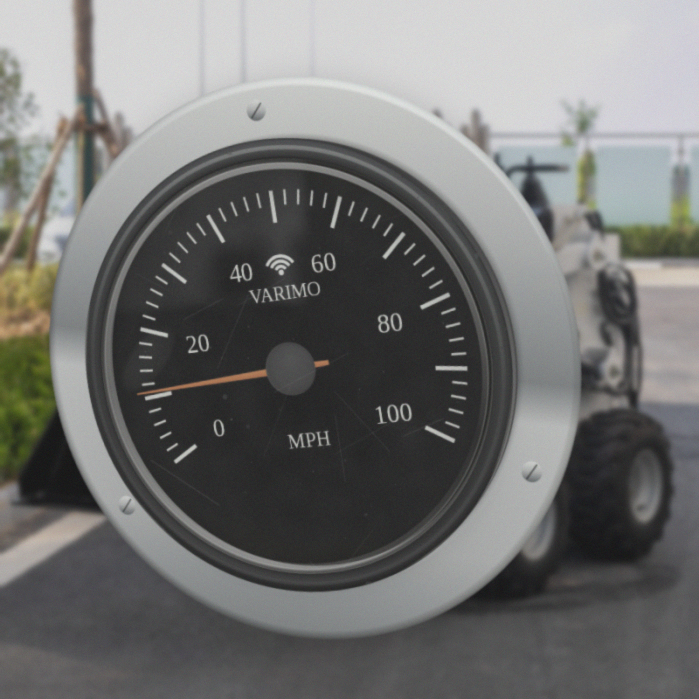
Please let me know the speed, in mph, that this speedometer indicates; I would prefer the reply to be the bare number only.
11
